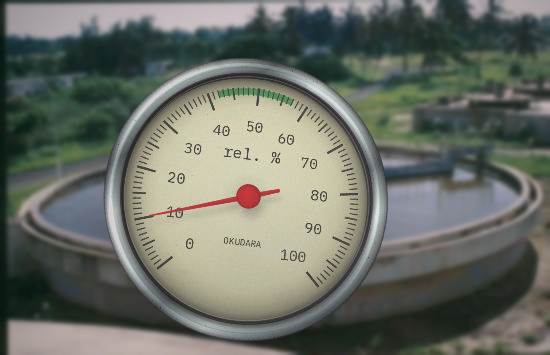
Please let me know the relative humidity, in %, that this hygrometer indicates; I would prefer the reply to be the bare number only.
10
